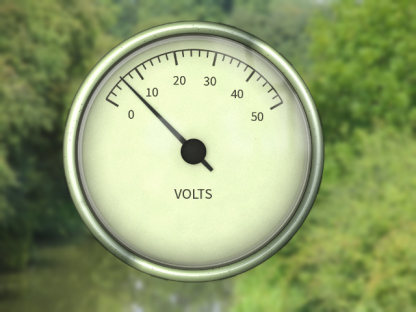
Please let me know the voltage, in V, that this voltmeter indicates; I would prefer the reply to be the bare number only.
6
